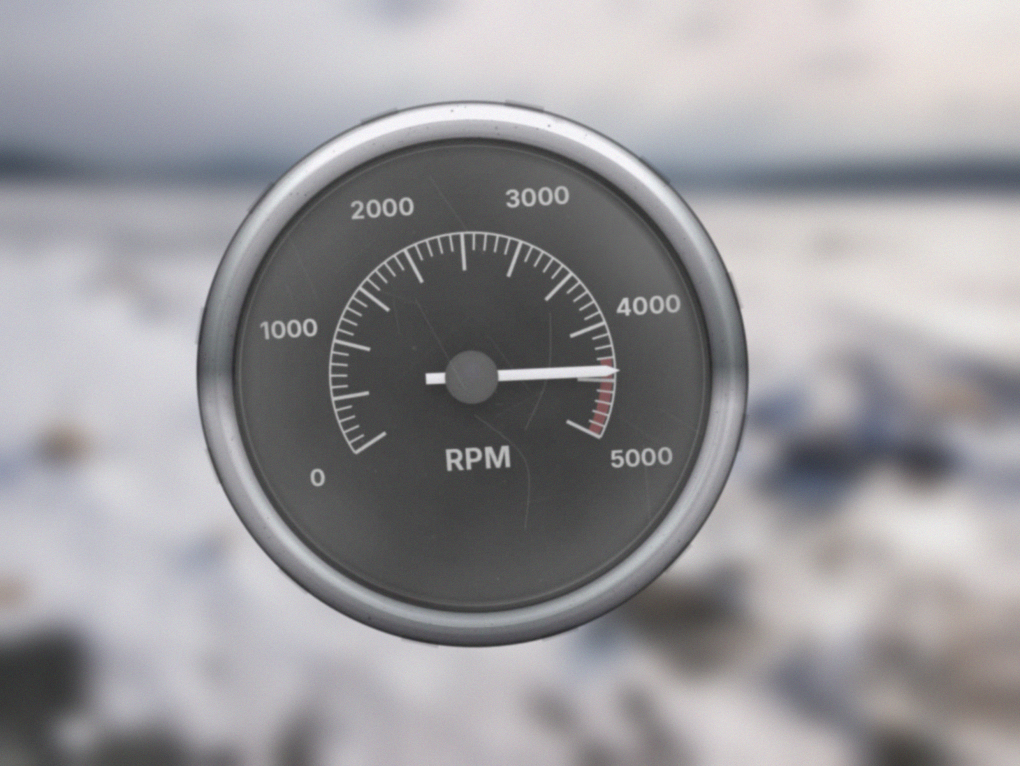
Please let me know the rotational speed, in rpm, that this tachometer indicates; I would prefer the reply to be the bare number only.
4400
